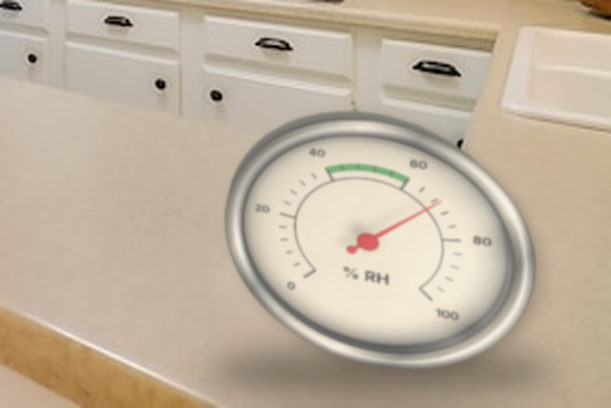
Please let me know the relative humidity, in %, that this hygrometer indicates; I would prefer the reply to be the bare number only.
68
